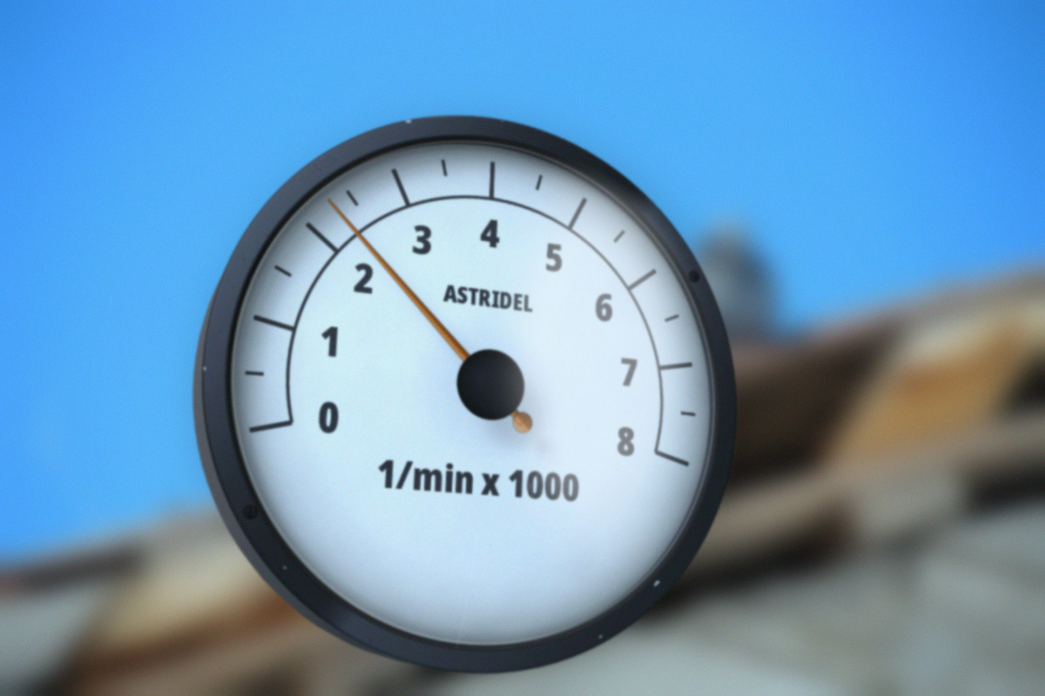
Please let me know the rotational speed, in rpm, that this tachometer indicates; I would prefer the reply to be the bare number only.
2250
